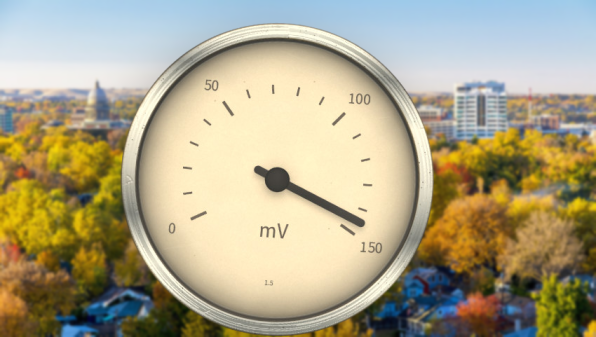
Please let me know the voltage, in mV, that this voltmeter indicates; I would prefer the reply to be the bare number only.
145
